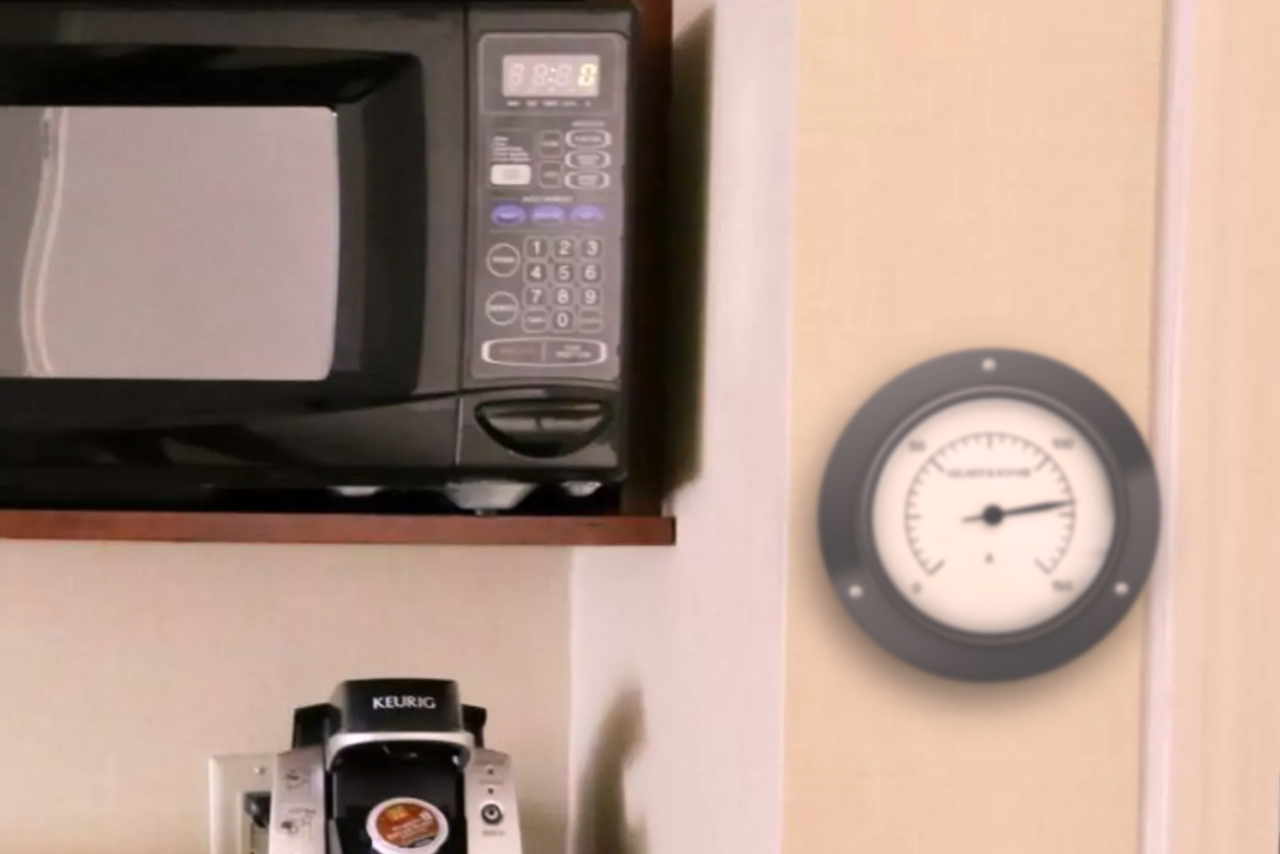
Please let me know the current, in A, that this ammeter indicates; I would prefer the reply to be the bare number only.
120
